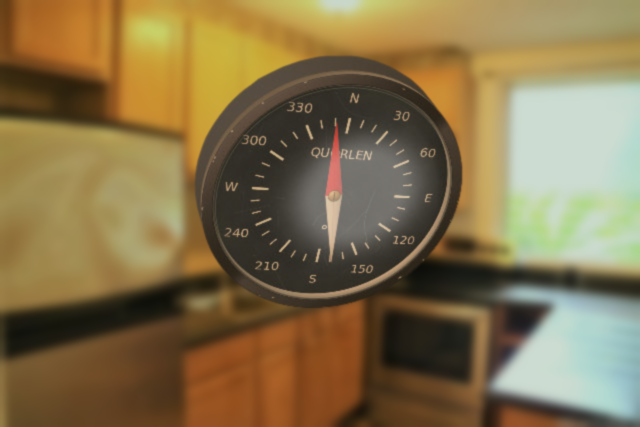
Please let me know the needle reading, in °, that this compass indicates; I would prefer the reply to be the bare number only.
350
